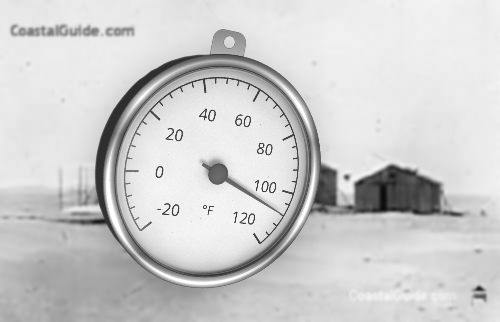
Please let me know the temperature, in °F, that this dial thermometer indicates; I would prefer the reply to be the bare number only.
108
